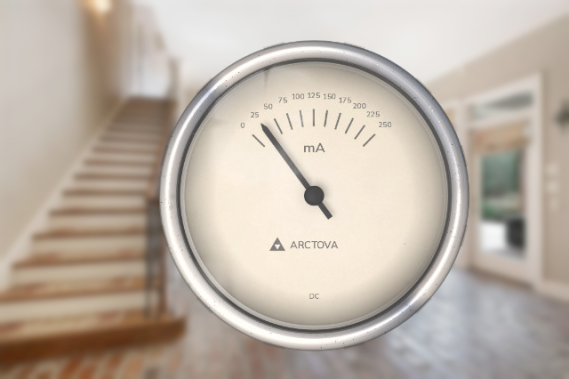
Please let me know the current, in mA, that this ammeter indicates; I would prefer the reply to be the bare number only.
25
